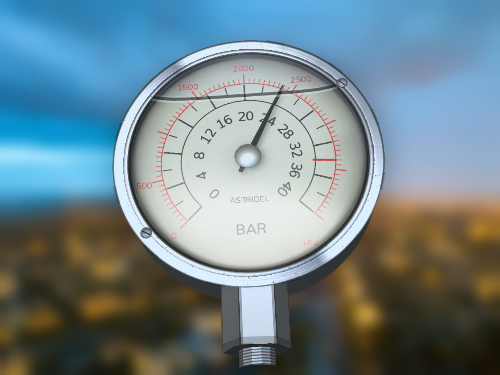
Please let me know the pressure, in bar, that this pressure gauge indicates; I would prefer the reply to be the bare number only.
24
